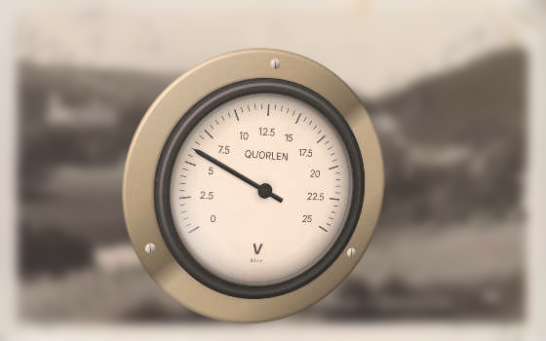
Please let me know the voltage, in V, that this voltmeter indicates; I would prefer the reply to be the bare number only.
6
